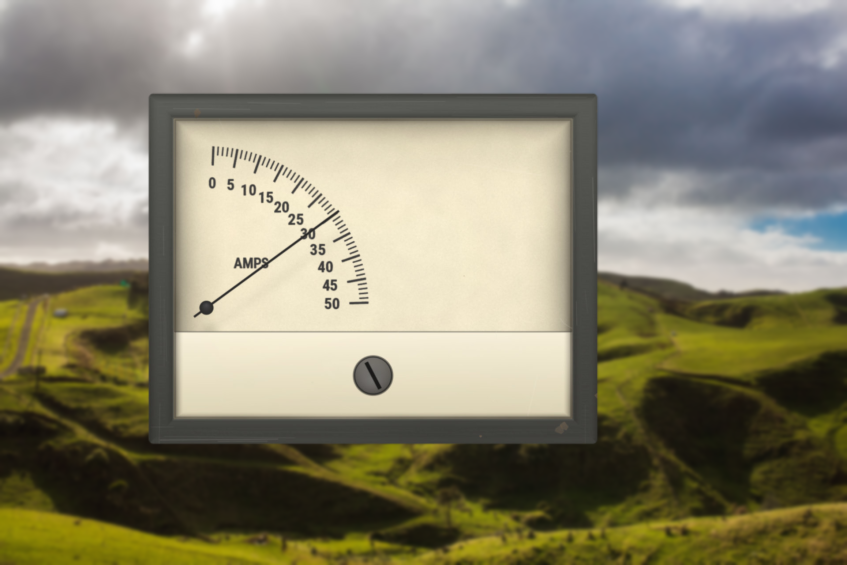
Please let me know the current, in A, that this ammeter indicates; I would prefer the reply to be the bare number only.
30
